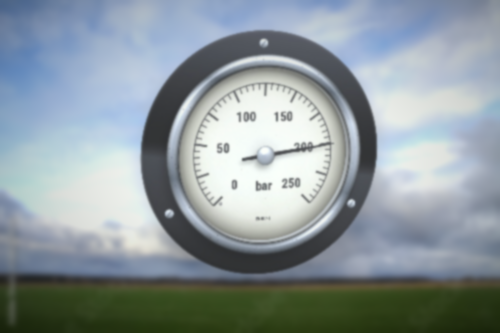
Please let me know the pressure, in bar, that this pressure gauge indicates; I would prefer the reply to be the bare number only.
200
